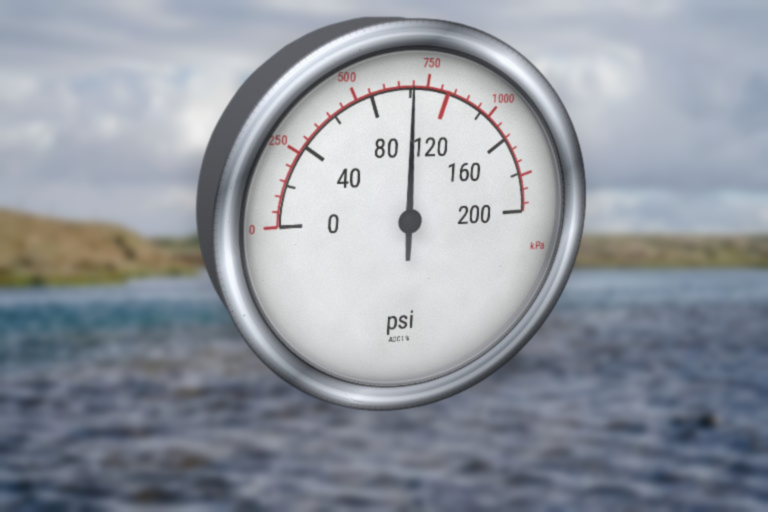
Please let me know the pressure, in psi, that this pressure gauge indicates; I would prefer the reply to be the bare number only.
100
